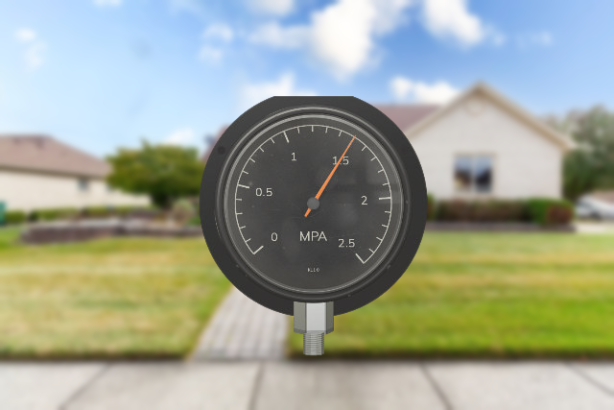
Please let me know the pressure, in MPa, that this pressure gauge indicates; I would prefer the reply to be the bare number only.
1.5
